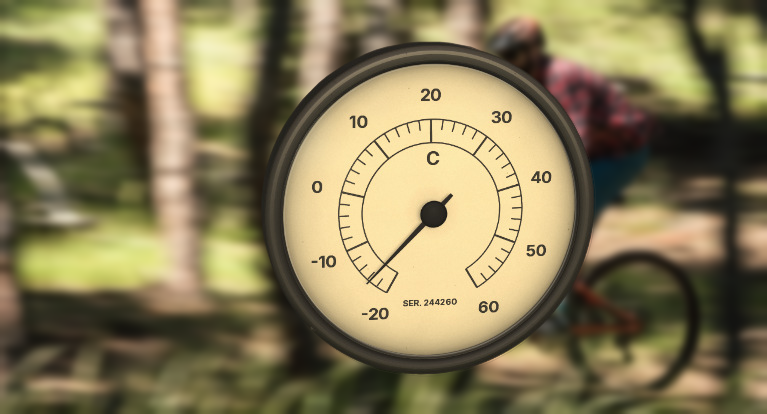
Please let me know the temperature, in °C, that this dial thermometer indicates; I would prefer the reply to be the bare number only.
-16
